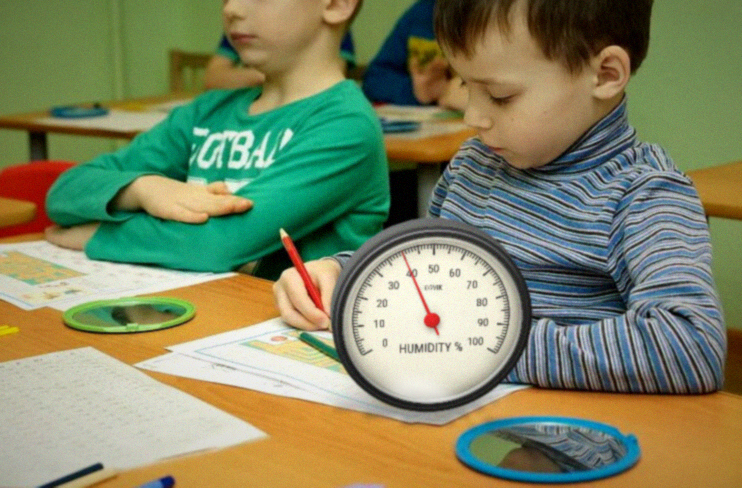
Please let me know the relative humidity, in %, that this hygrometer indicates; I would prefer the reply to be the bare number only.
40
